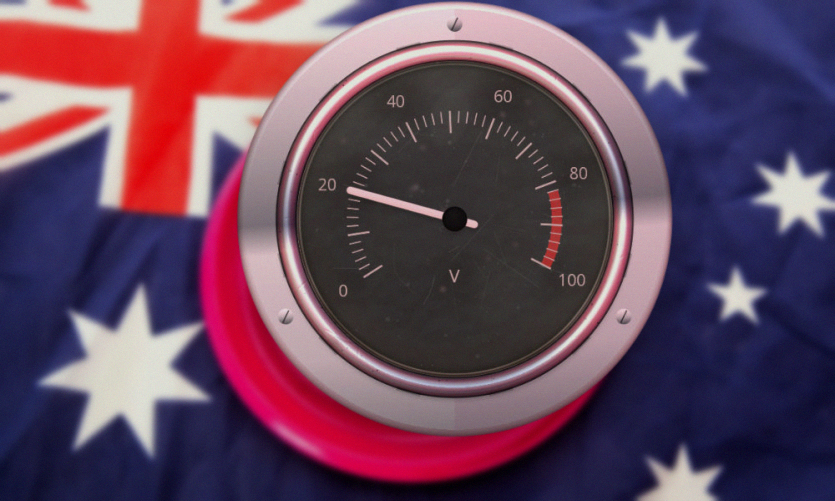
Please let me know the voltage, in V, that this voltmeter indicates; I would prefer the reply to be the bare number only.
20
